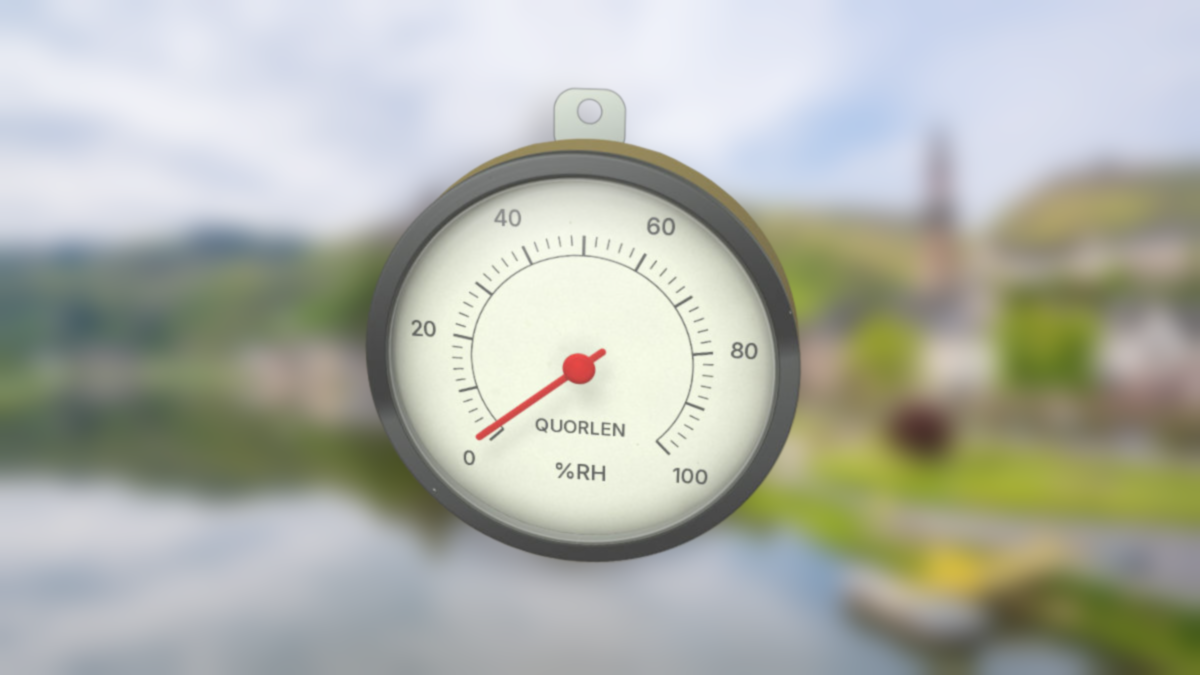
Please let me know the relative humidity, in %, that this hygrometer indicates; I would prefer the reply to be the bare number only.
2
